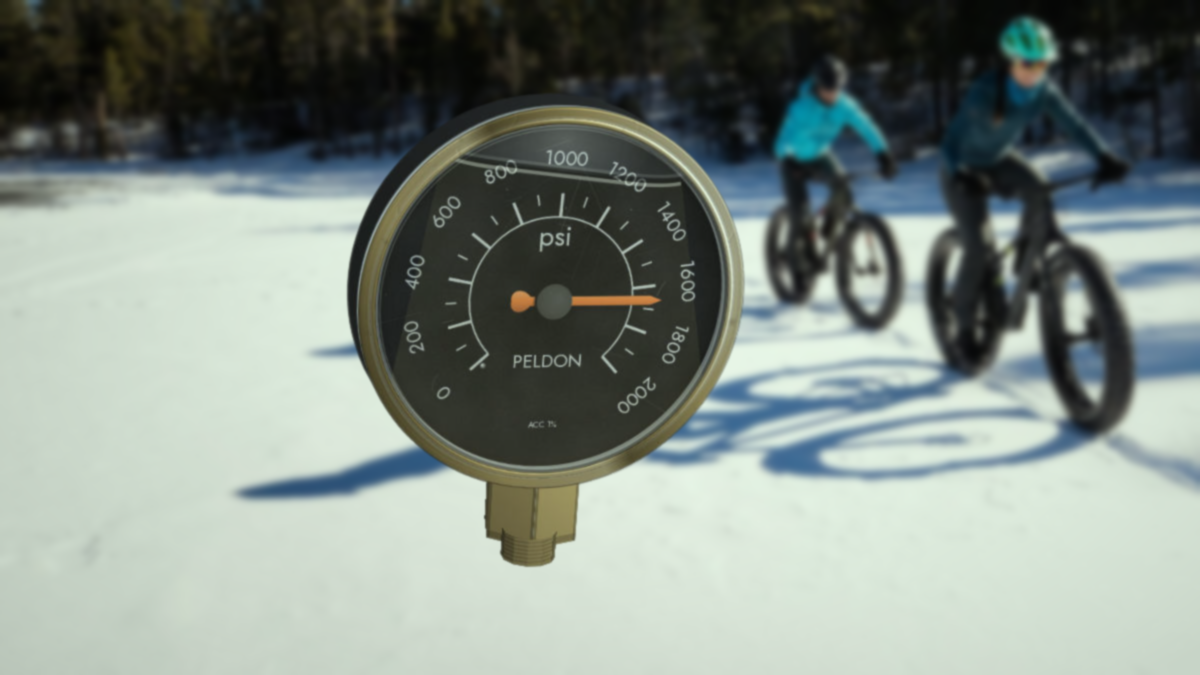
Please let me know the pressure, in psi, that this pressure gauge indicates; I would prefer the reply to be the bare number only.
1650
